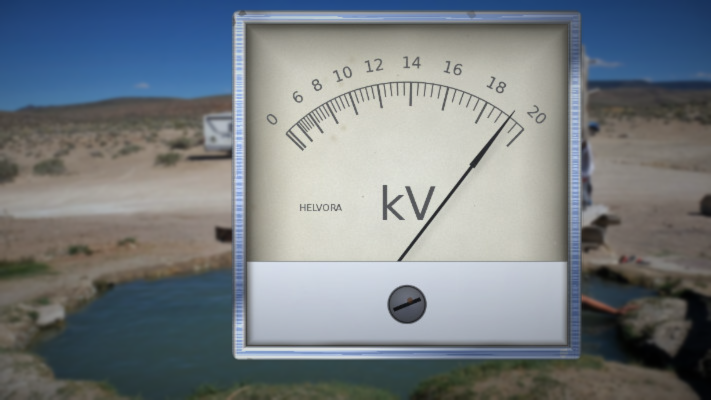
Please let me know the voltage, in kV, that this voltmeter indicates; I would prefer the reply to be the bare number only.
19.2
